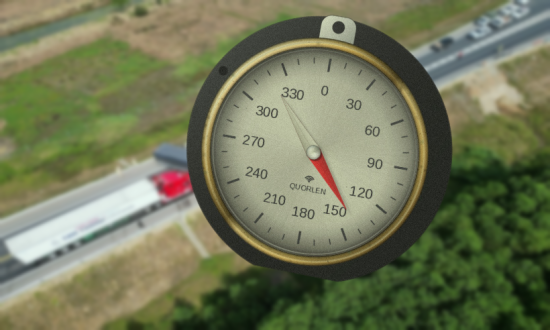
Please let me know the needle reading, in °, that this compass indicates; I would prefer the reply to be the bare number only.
140
